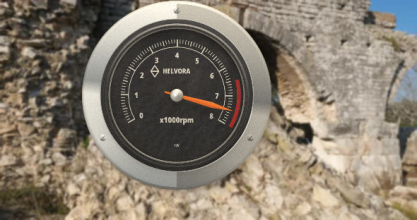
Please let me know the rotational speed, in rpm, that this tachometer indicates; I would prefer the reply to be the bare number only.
7500
